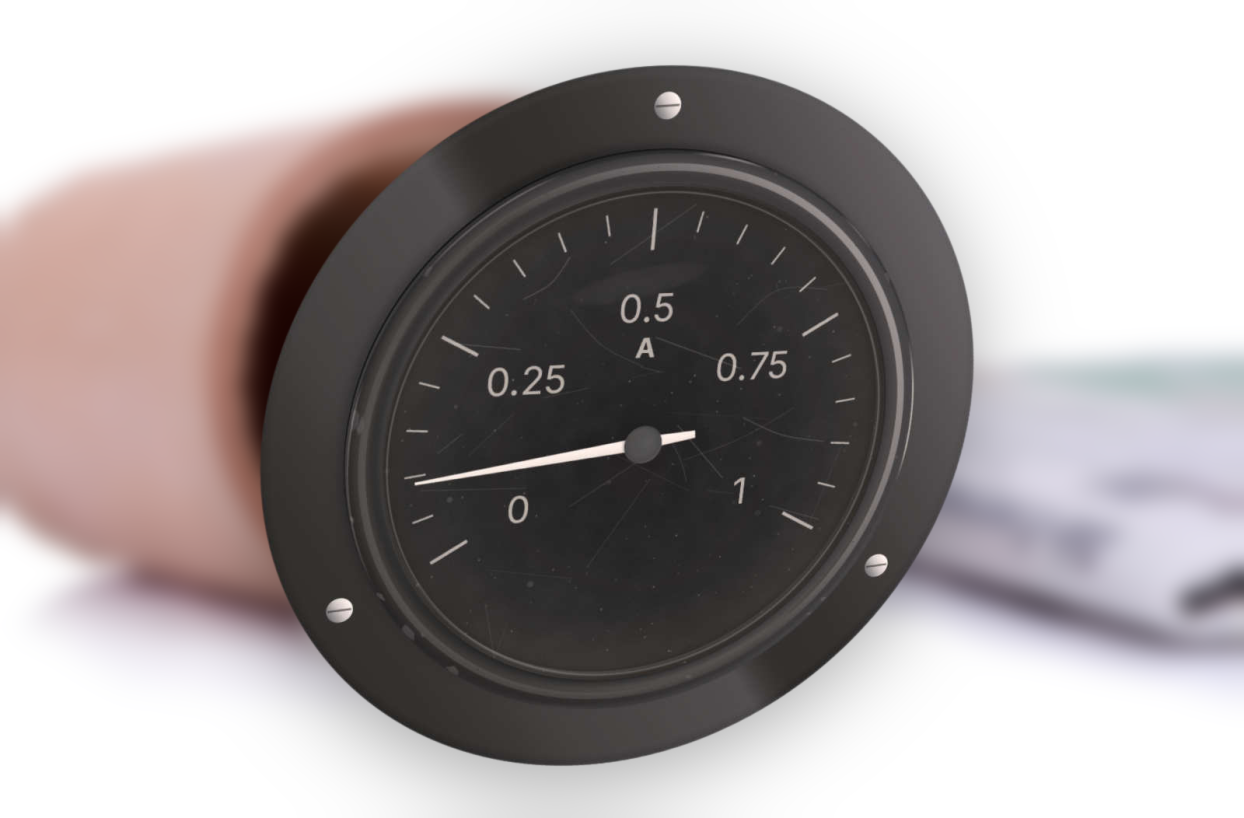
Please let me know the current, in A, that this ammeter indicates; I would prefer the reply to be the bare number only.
0.1
